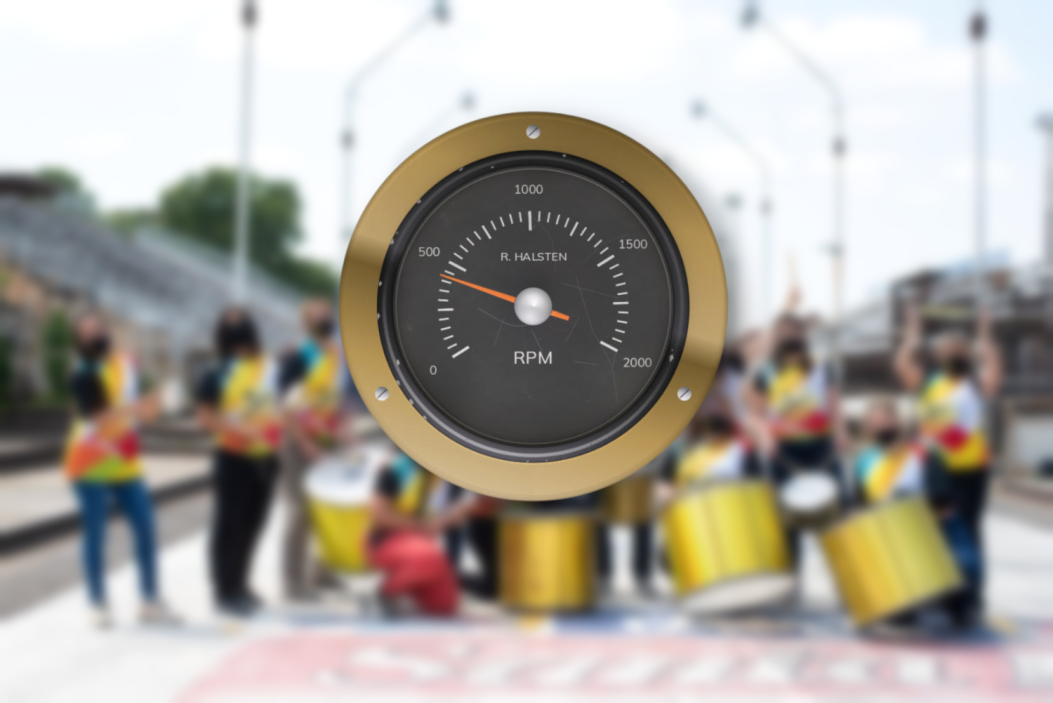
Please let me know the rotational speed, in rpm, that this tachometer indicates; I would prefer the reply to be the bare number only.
425
